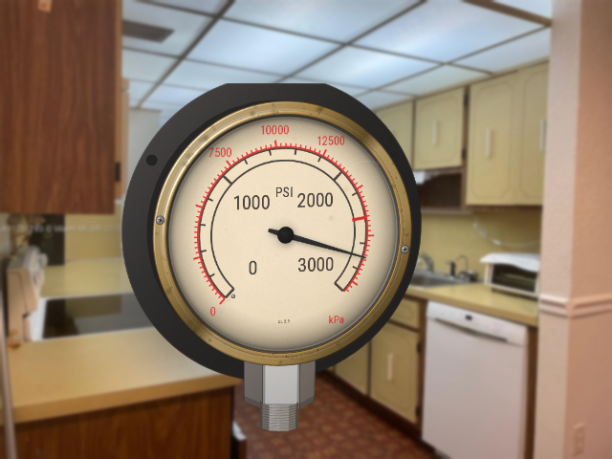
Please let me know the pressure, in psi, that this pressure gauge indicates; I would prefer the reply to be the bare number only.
2700
